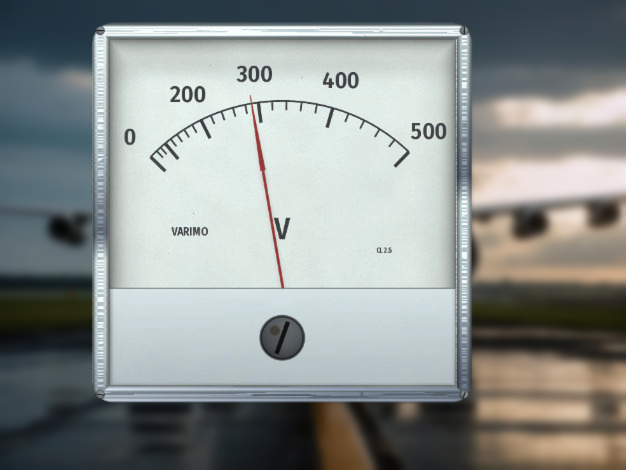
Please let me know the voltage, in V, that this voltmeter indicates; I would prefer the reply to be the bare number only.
290
